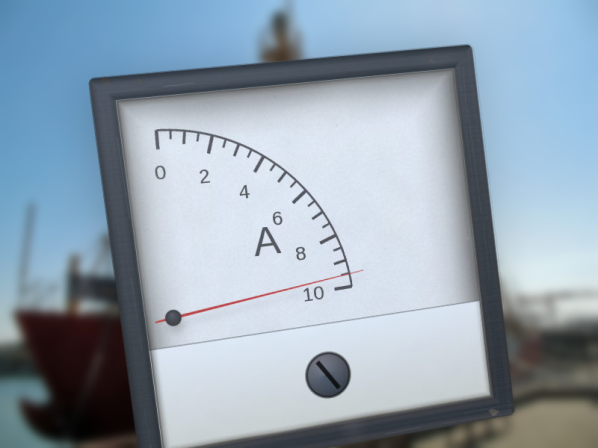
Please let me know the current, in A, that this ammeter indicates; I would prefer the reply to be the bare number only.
9.5
